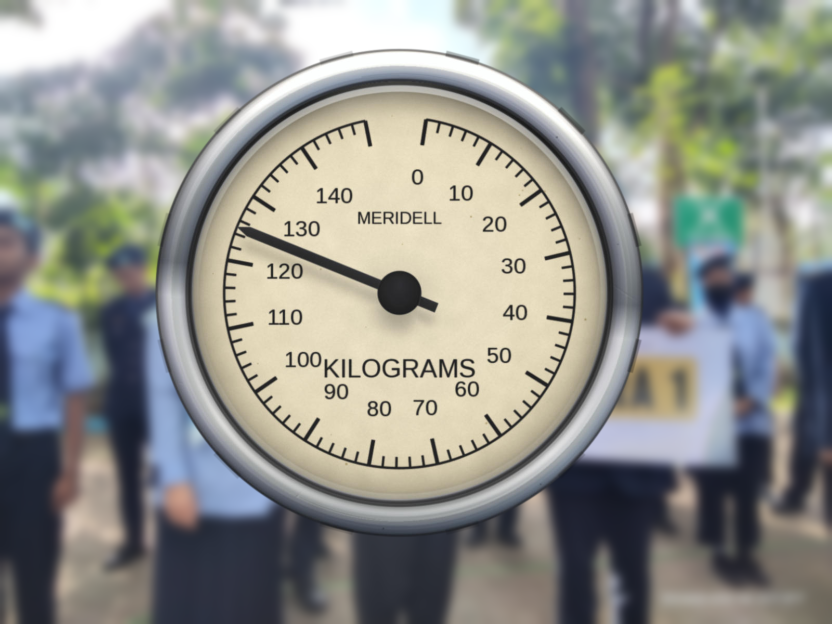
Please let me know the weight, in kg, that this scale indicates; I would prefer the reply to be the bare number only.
125
